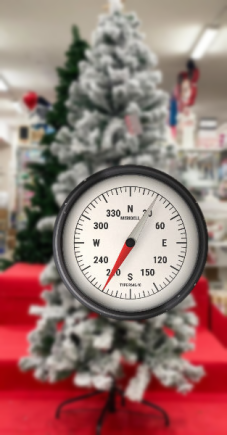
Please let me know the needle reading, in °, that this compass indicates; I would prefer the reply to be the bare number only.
210
